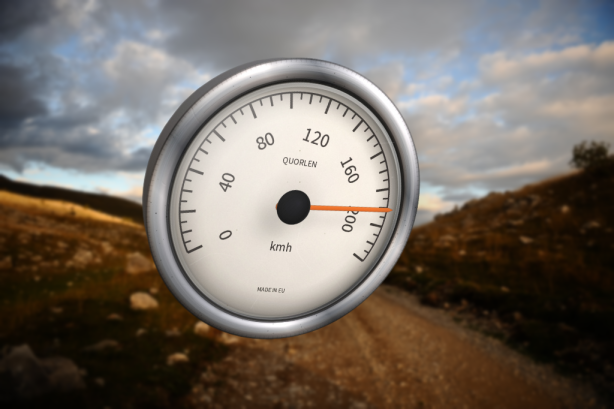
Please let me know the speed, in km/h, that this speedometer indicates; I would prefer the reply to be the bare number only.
190
